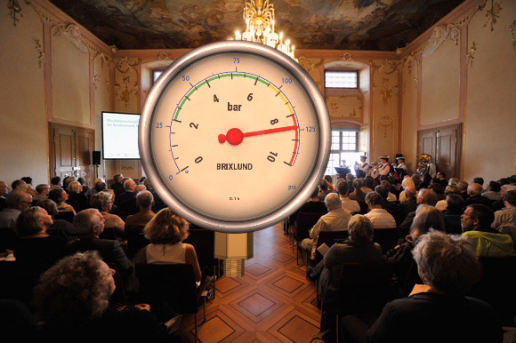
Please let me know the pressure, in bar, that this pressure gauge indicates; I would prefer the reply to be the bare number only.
8.5
